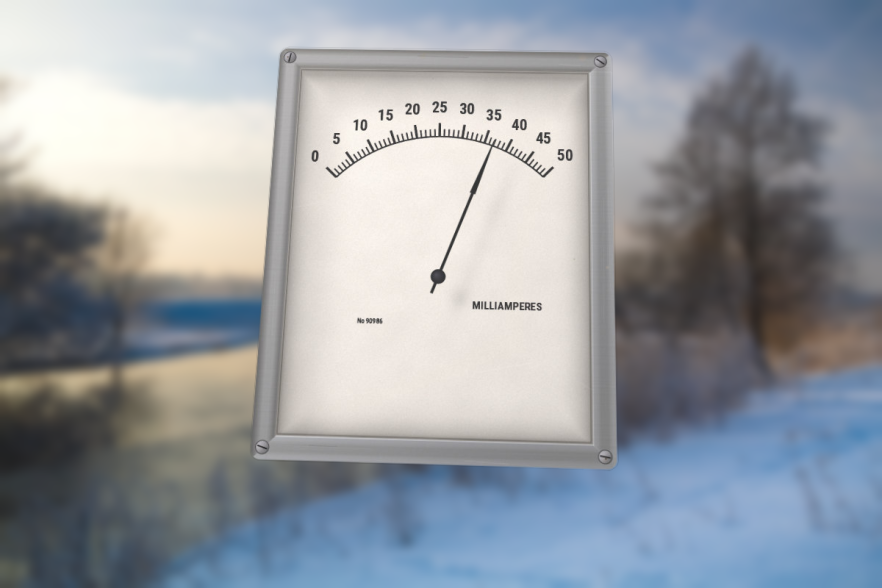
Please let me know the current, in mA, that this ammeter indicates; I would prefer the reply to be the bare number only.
37
